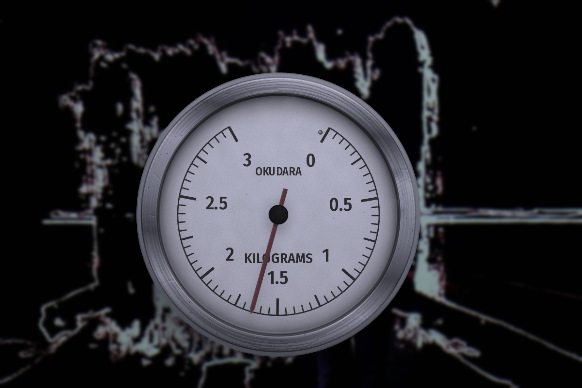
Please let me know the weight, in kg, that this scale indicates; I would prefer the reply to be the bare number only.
1.65
